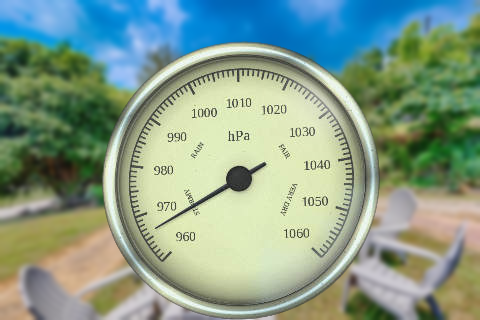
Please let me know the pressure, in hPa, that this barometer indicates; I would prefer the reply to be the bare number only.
966
